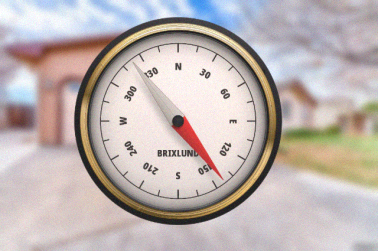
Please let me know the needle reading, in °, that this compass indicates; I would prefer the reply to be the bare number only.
142.5
